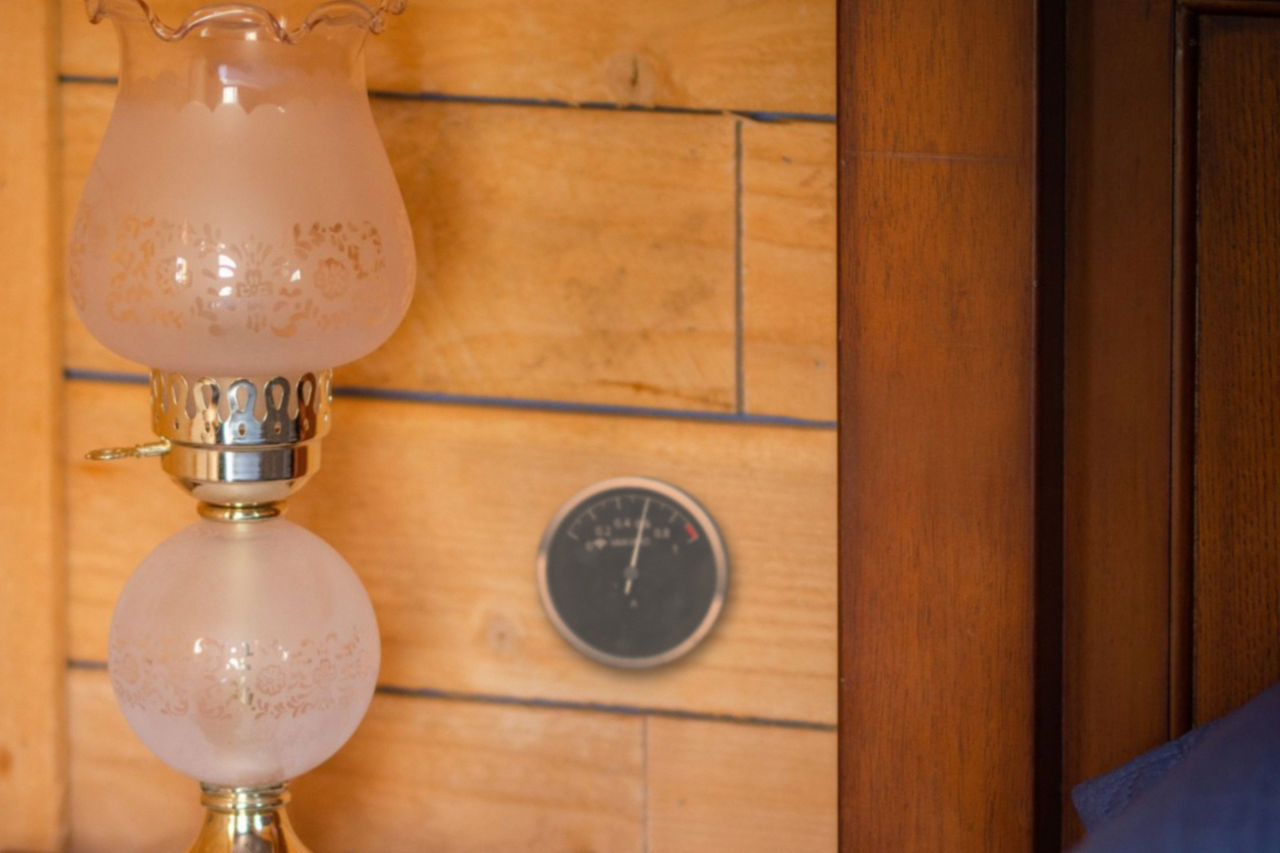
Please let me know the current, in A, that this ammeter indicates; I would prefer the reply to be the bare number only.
0.6
